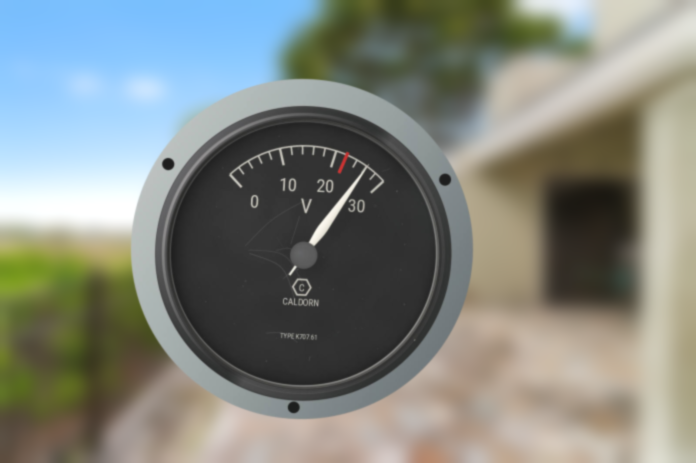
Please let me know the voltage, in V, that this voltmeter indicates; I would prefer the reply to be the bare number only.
26
